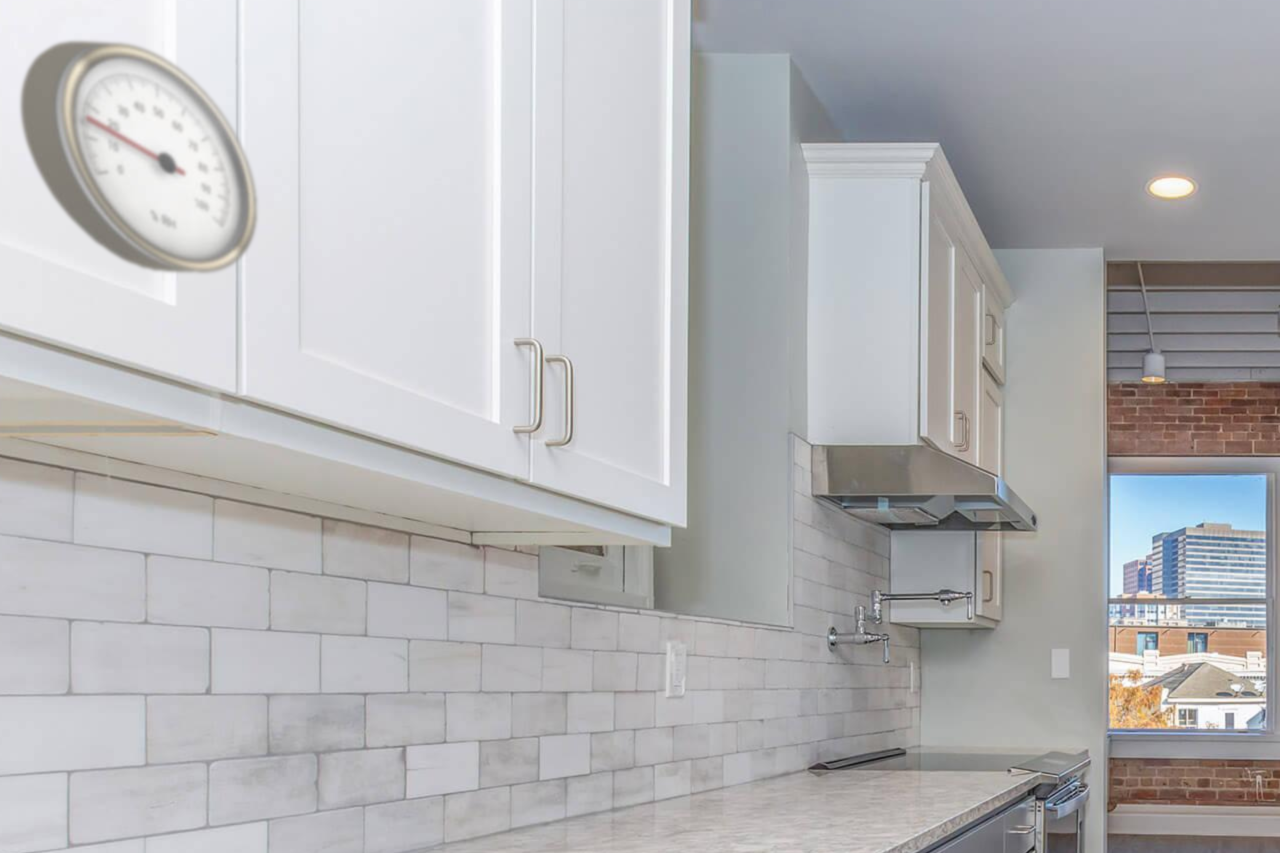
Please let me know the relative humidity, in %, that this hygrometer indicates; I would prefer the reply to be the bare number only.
15
